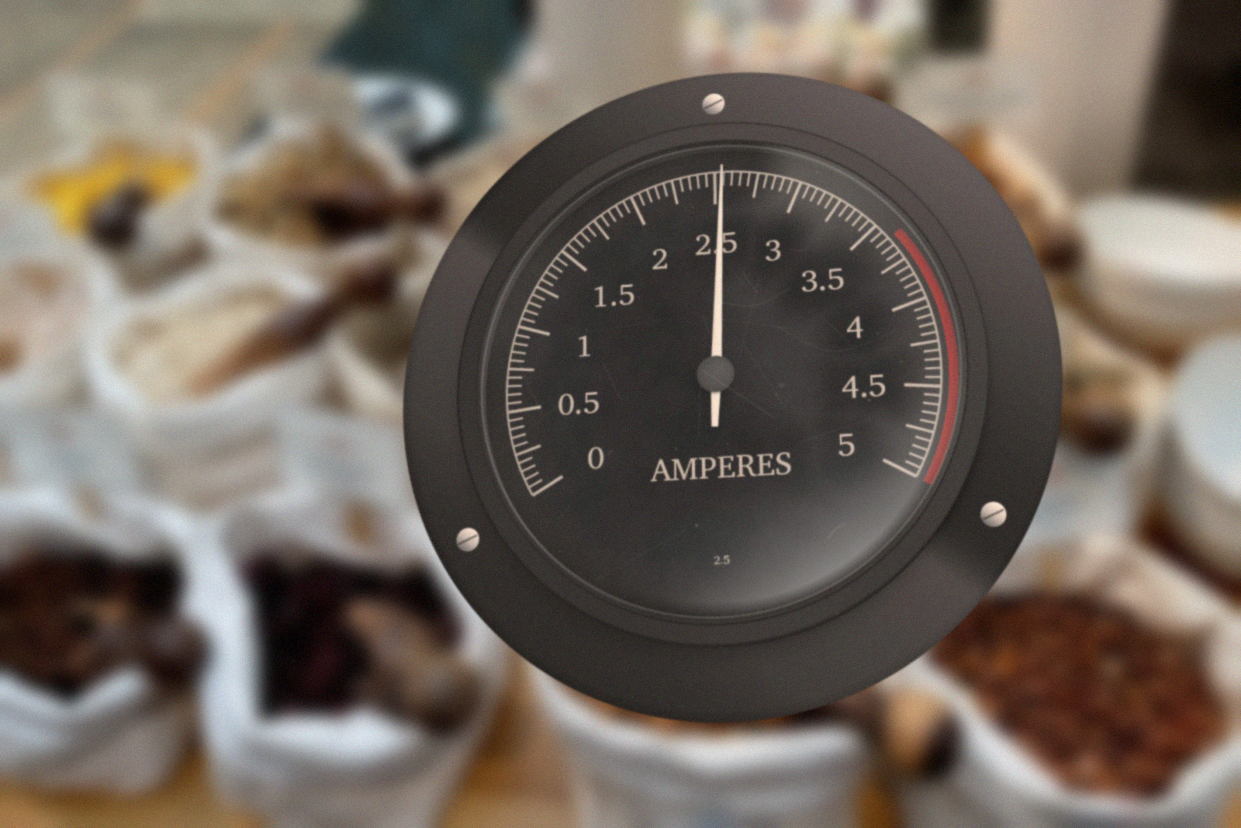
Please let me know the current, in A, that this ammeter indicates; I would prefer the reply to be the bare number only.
2.55
